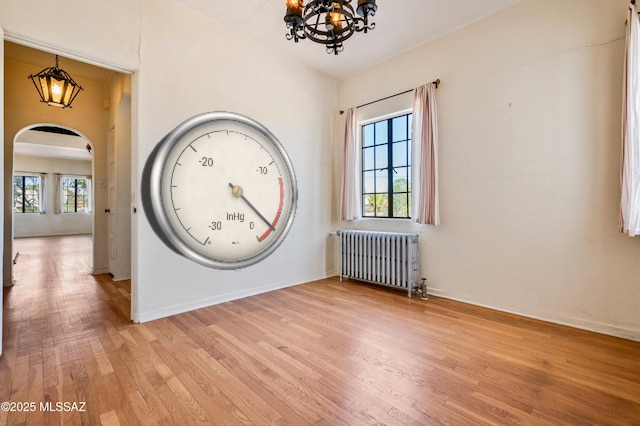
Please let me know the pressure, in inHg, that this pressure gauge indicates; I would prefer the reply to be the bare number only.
-2
